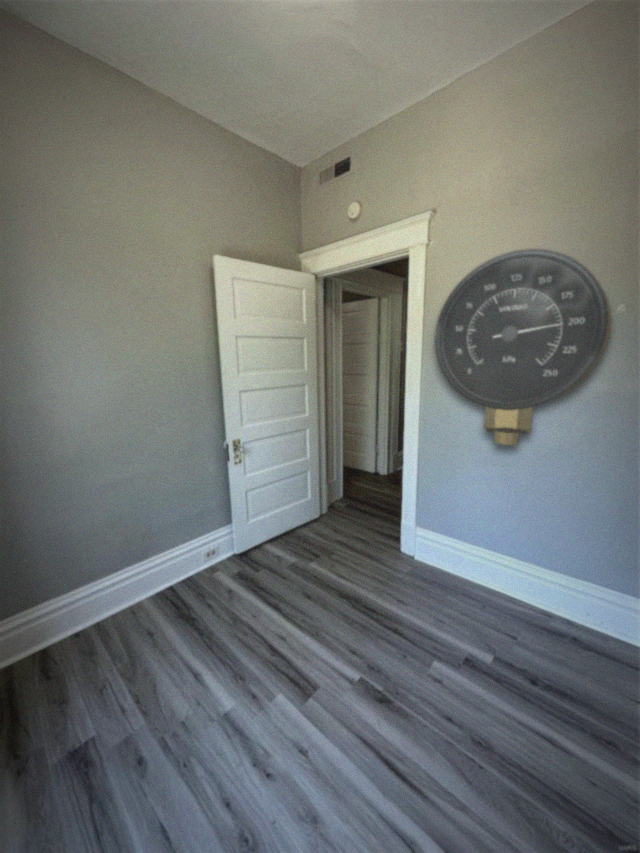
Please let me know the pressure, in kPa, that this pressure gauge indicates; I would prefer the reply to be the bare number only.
200
